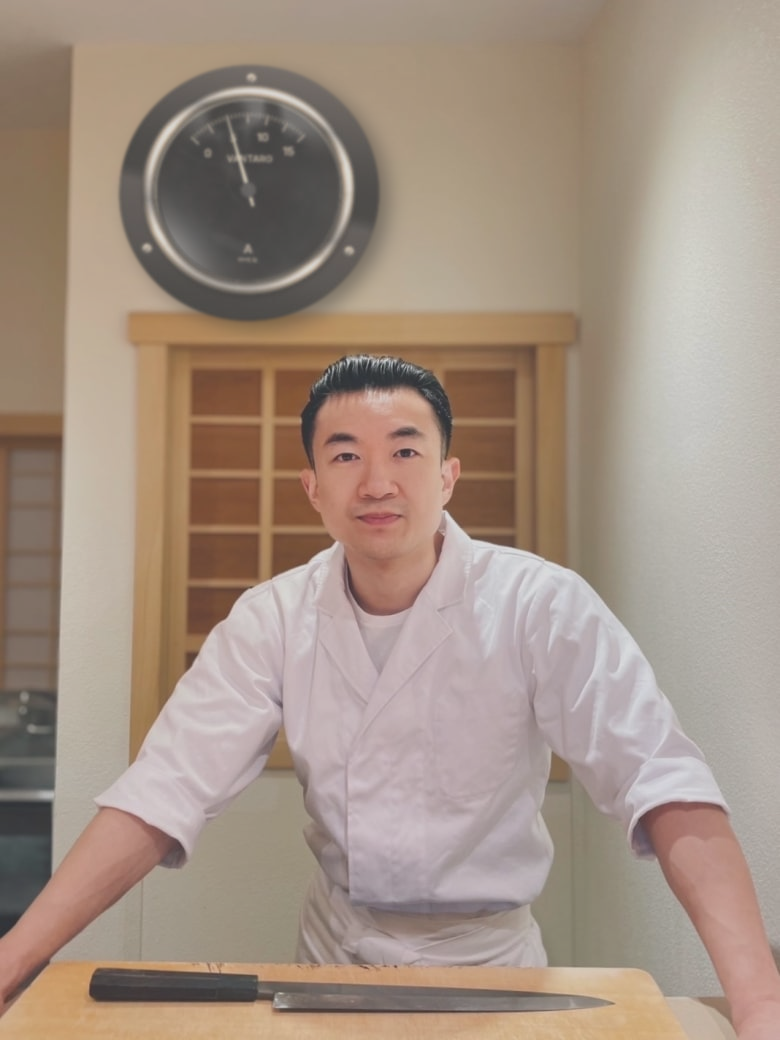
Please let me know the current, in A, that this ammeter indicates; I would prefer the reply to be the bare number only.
5
